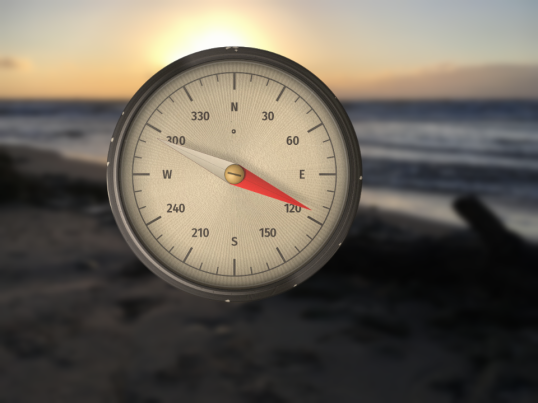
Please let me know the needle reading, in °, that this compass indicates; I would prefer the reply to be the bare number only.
115
